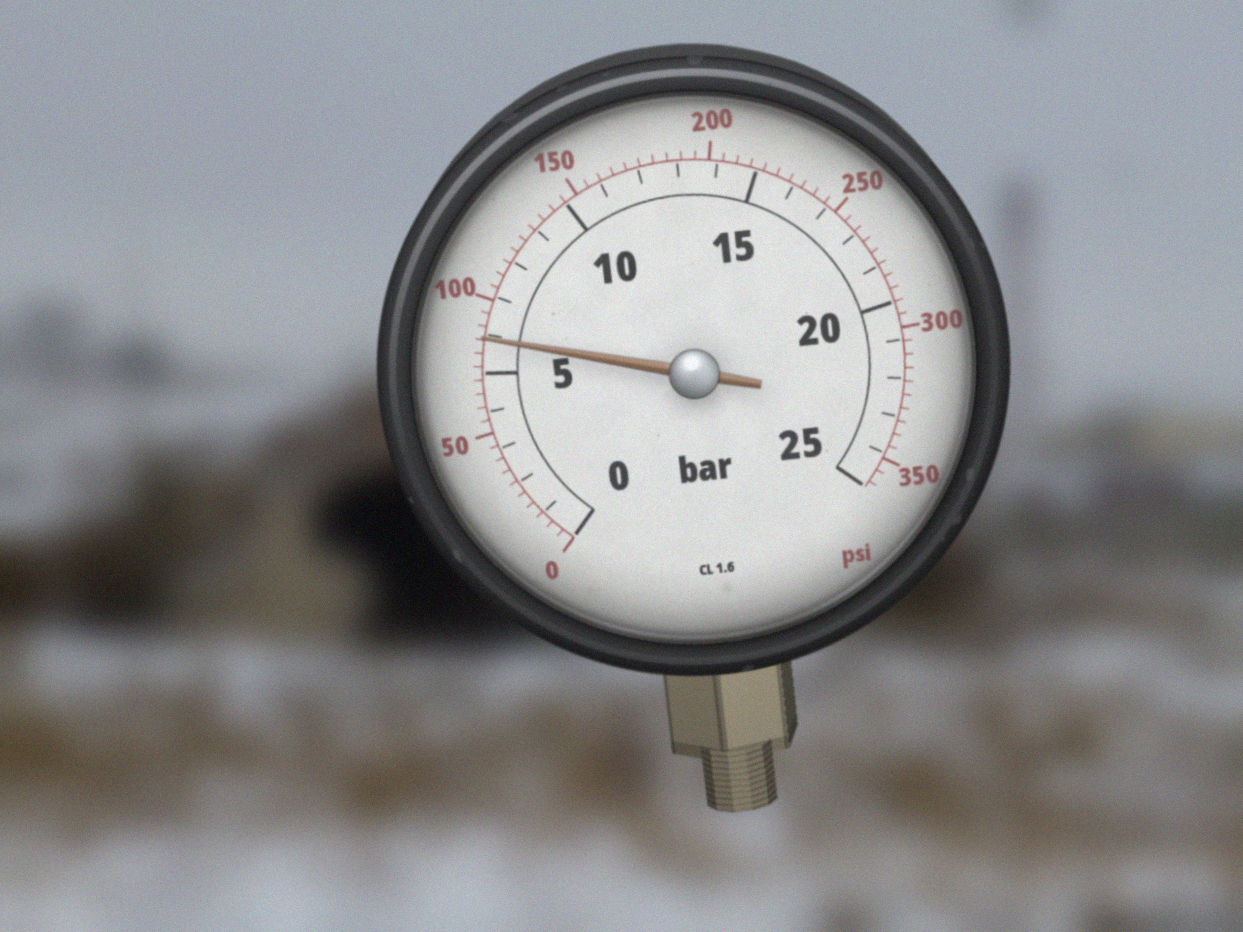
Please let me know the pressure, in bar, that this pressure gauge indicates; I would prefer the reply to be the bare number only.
6
